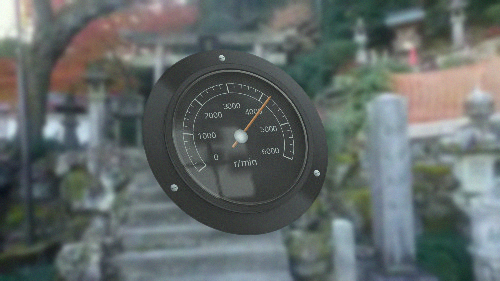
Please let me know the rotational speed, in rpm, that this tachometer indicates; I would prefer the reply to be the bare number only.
4200
